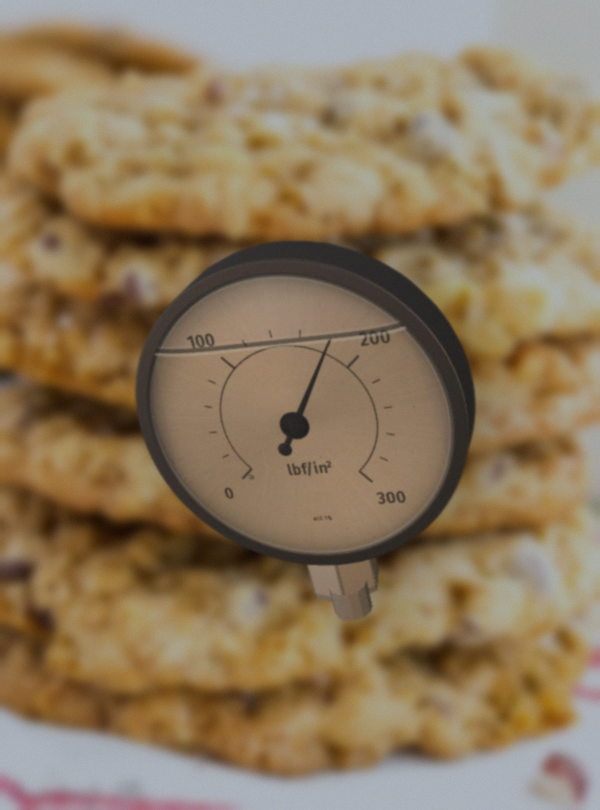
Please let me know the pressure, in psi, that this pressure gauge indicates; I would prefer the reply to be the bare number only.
180
